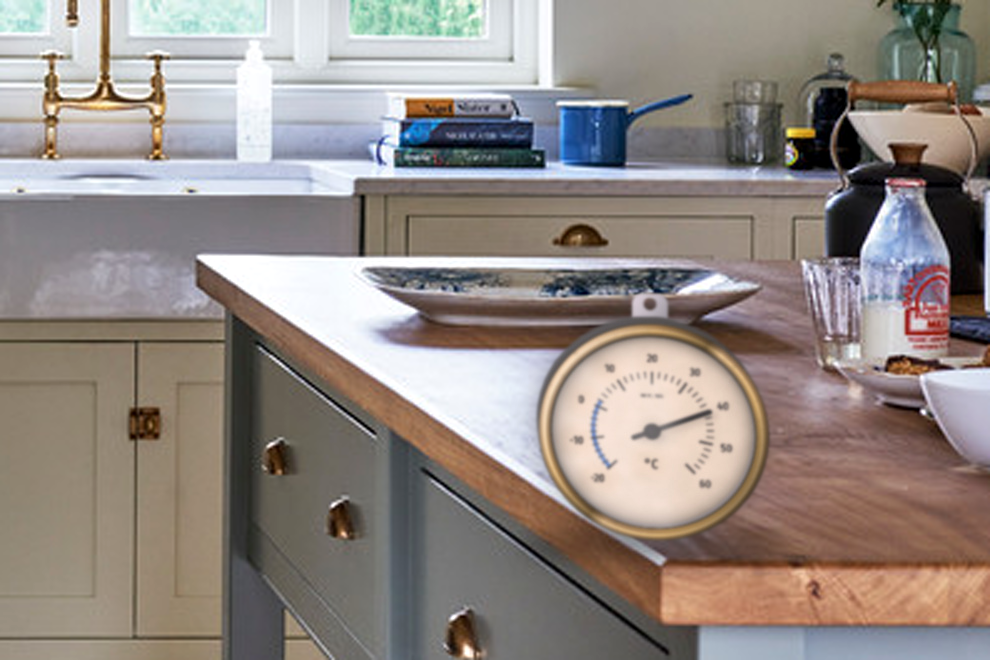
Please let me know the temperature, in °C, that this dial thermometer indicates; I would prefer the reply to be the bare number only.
40
